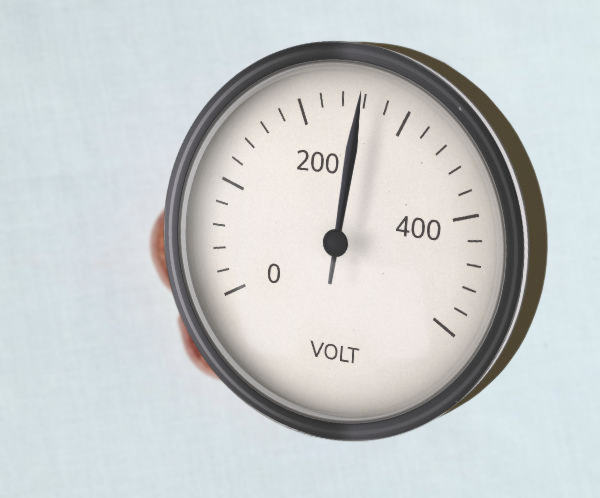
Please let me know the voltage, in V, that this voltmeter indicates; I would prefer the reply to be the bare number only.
260
